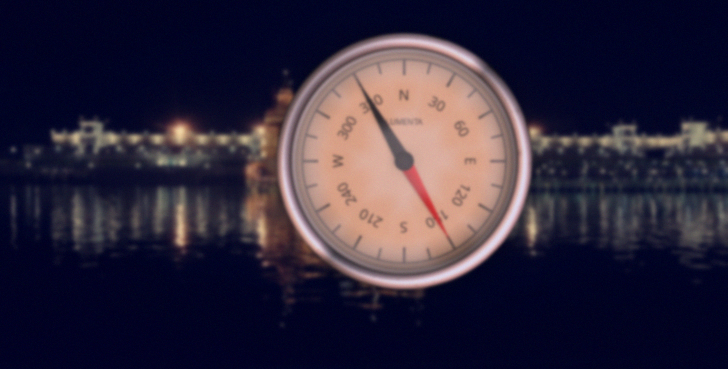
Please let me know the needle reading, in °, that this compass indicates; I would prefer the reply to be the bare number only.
150
